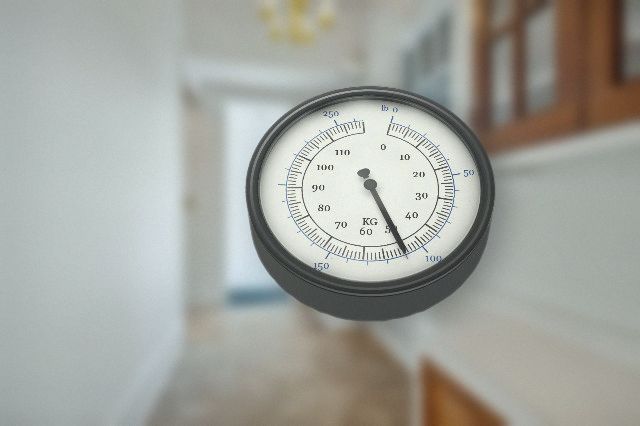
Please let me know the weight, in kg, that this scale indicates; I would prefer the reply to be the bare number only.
50
